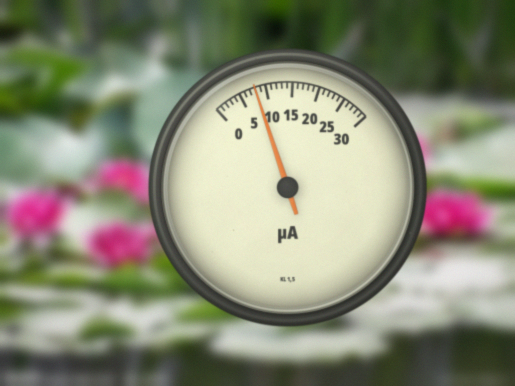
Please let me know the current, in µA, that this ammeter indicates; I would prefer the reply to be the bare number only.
8
